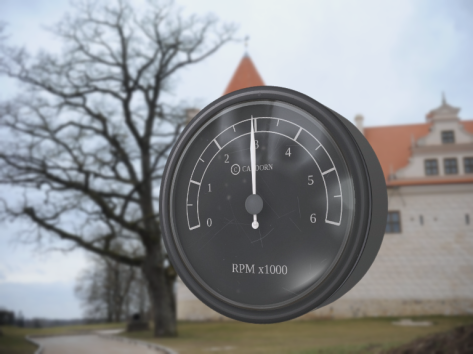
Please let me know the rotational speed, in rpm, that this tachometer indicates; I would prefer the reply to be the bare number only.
3000
